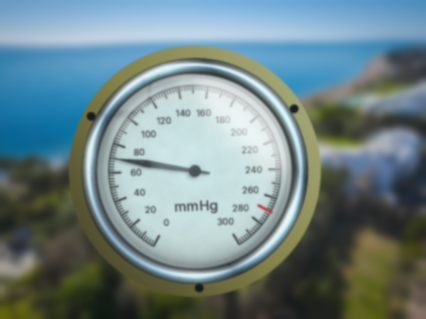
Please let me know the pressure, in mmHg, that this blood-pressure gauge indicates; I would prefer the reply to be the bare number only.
70
